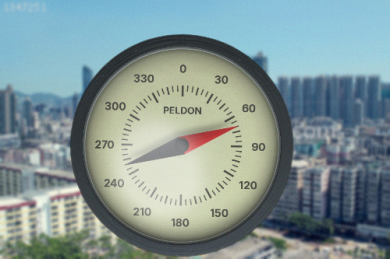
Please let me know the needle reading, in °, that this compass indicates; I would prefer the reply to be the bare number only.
70
